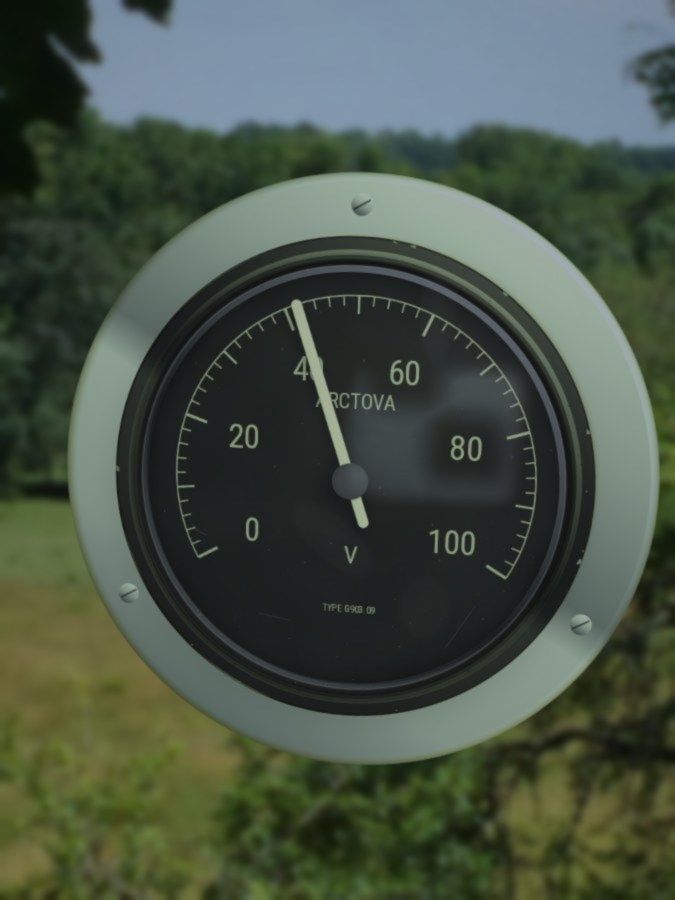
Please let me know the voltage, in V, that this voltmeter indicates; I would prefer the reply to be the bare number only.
42
